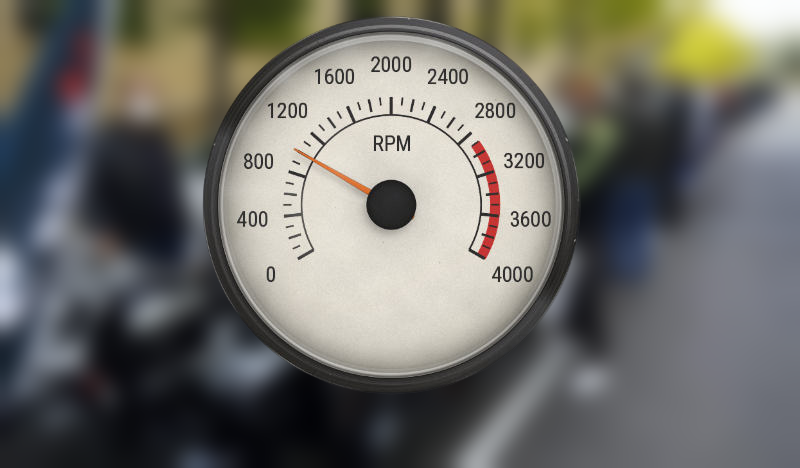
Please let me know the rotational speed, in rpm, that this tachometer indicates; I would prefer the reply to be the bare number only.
1000
